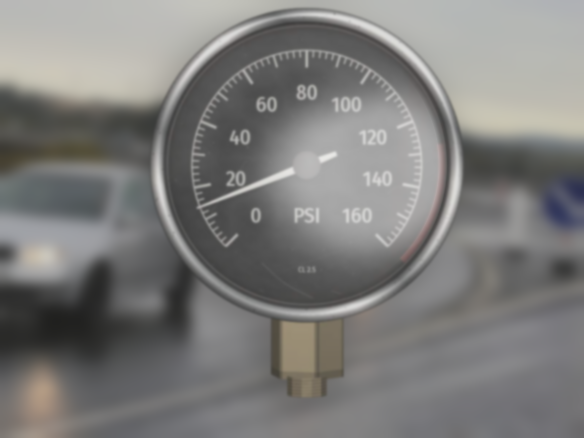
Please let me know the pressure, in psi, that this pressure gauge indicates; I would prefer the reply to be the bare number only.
14
